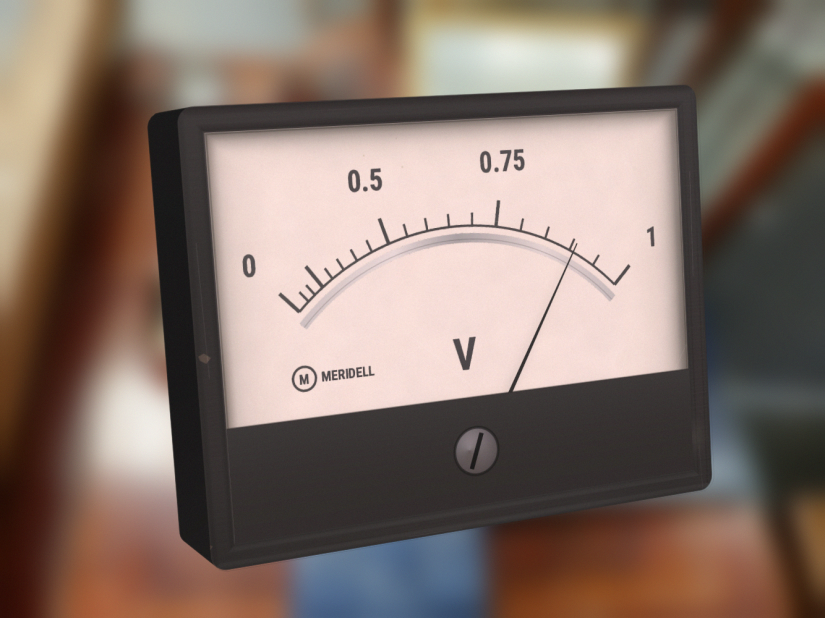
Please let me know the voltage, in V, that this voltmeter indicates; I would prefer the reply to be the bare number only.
0.9
